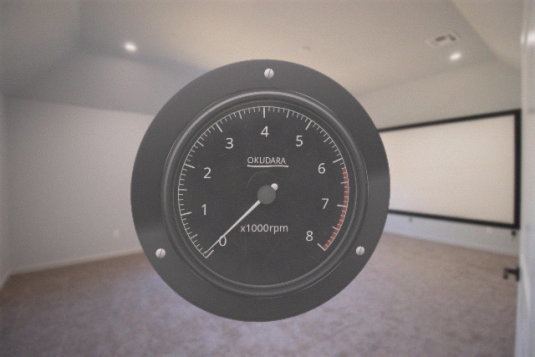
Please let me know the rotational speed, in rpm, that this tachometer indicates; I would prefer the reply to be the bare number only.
100
